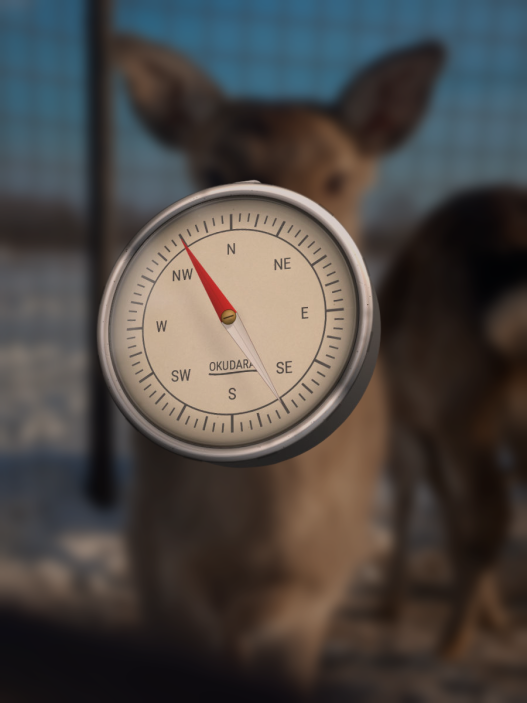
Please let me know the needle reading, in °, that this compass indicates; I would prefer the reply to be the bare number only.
330
